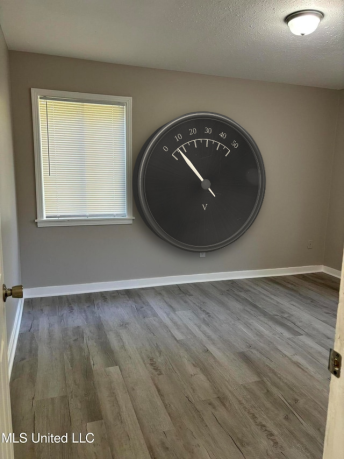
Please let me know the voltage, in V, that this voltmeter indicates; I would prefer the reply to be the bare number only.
5
